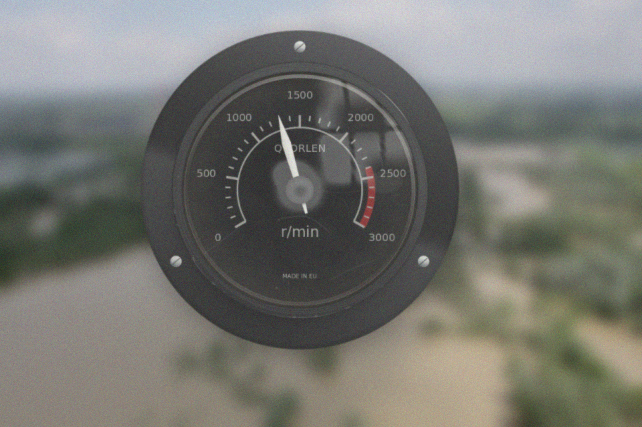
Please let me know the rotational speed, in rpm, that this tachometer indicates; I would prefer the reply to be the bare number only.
1300
